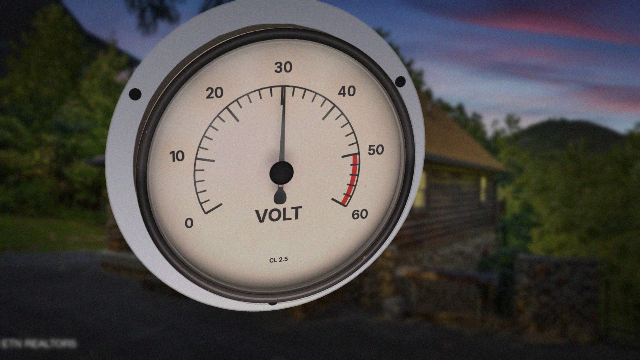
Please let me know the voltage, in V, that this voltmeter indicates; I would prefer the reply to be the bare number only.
30
